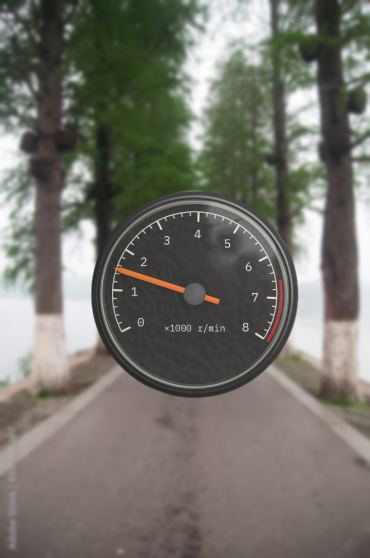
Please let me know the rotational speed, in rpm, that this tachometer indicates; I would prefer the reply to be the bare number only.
1500
